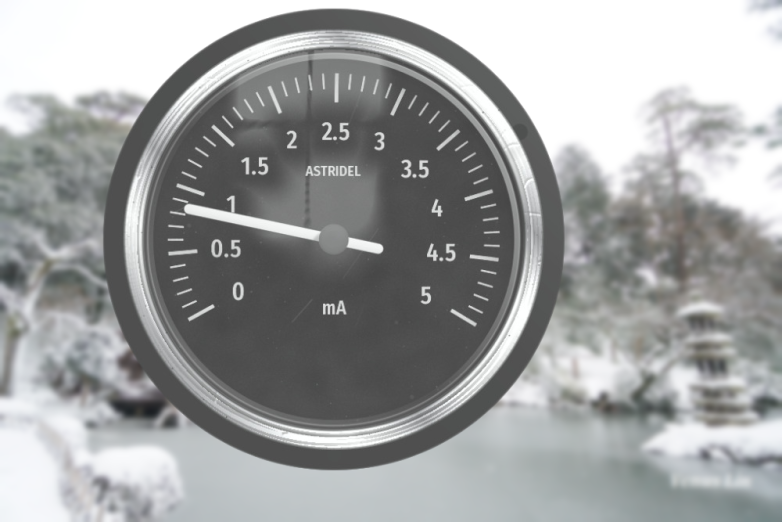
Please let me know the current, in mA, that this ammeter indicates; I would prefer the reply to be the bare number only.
0.85
